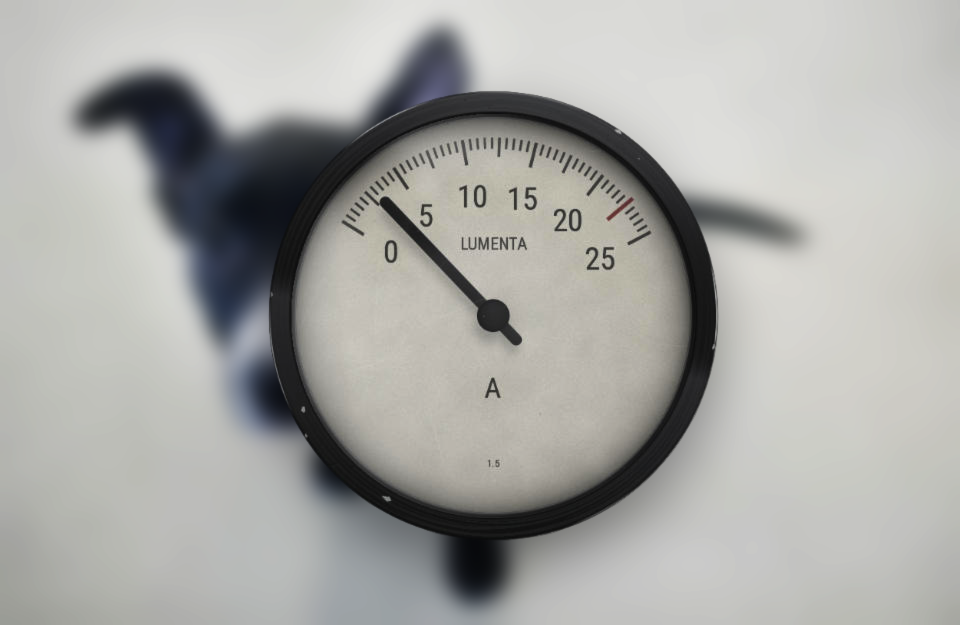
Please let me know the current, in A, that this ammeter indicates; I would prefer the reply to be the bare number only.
3
